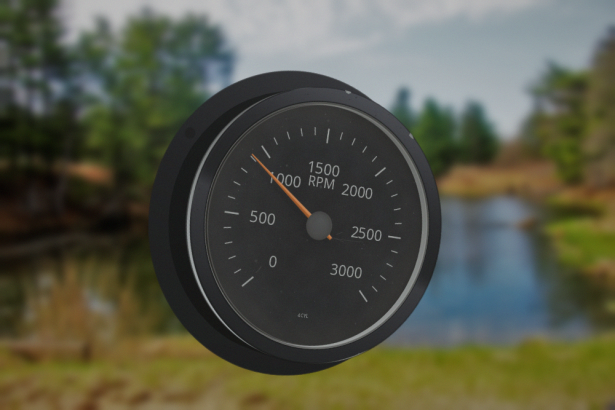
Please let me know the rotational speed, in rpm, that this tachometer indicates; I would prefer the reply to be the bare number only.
900
